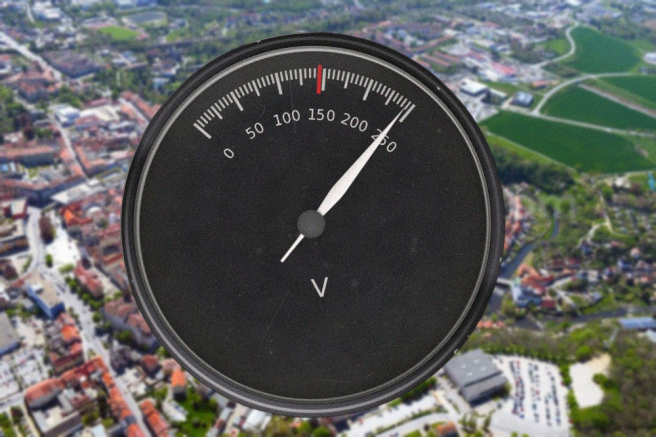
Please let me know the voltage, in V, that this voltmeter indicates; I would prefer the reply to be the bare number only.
245
